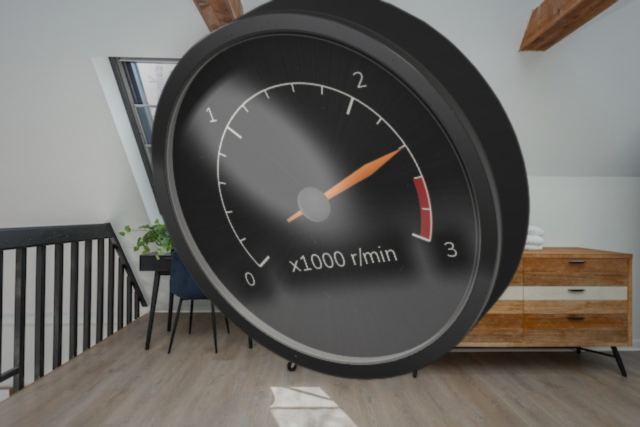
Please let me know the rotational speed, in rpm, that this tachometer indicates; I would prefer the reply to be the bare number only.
2400
